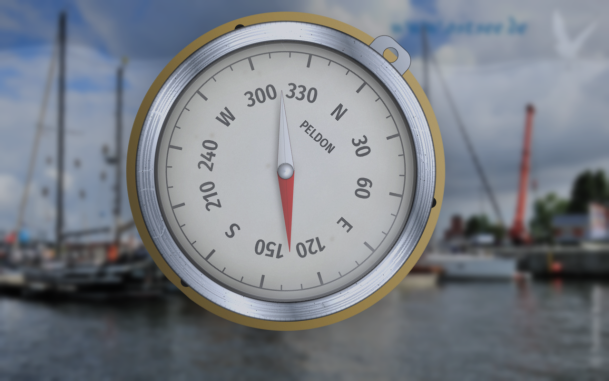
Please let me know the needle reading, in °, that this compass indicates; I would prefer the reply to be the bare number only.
135
